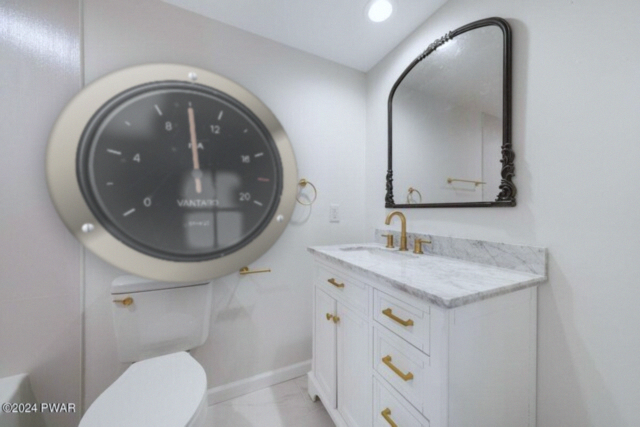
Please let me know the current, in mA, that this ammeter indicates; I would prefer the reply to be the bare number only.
10
